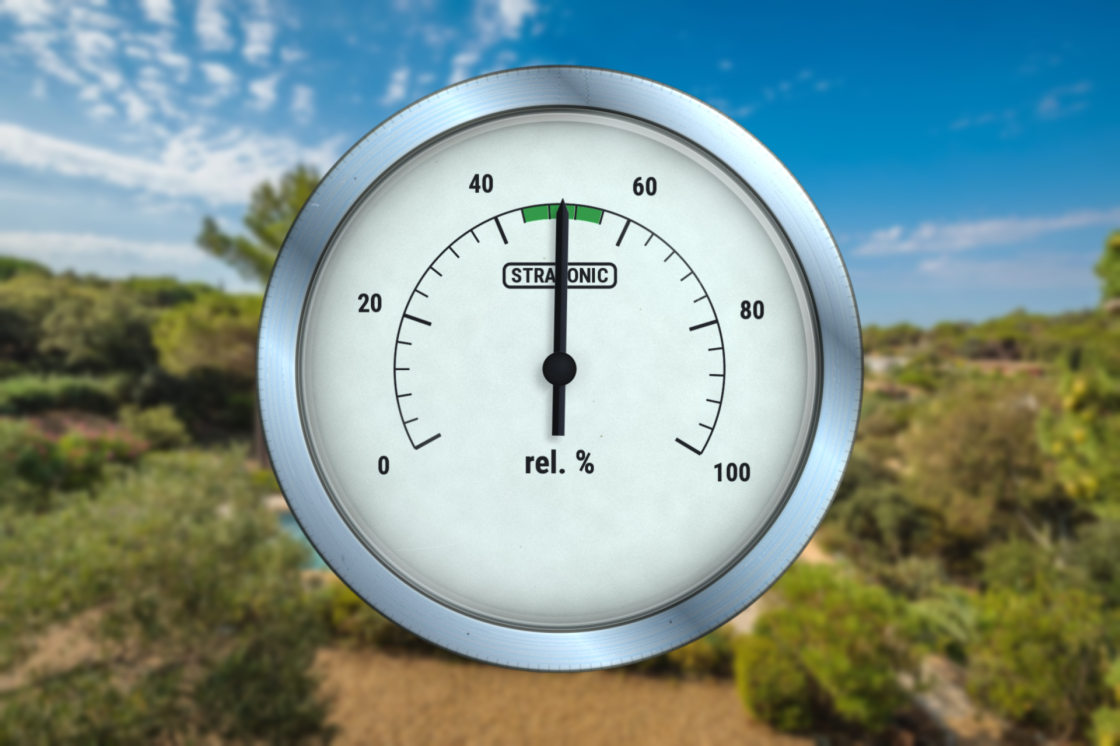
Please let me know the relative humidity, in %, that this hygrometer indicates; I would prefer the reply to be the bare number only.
50
